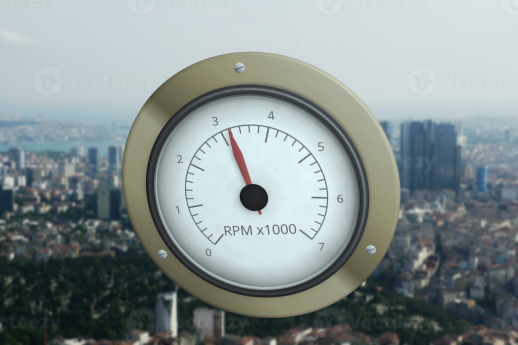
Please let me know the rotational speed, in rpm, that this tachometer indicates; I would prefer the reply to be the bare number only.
3200
